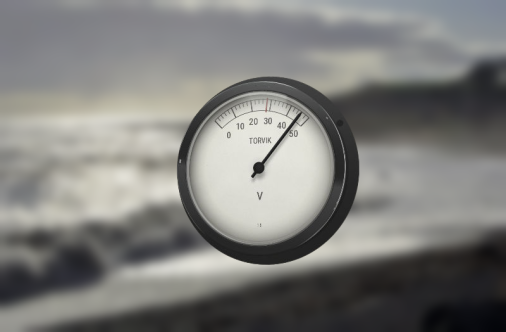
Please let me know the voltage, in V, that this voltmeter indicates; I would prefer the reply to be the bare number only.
46
